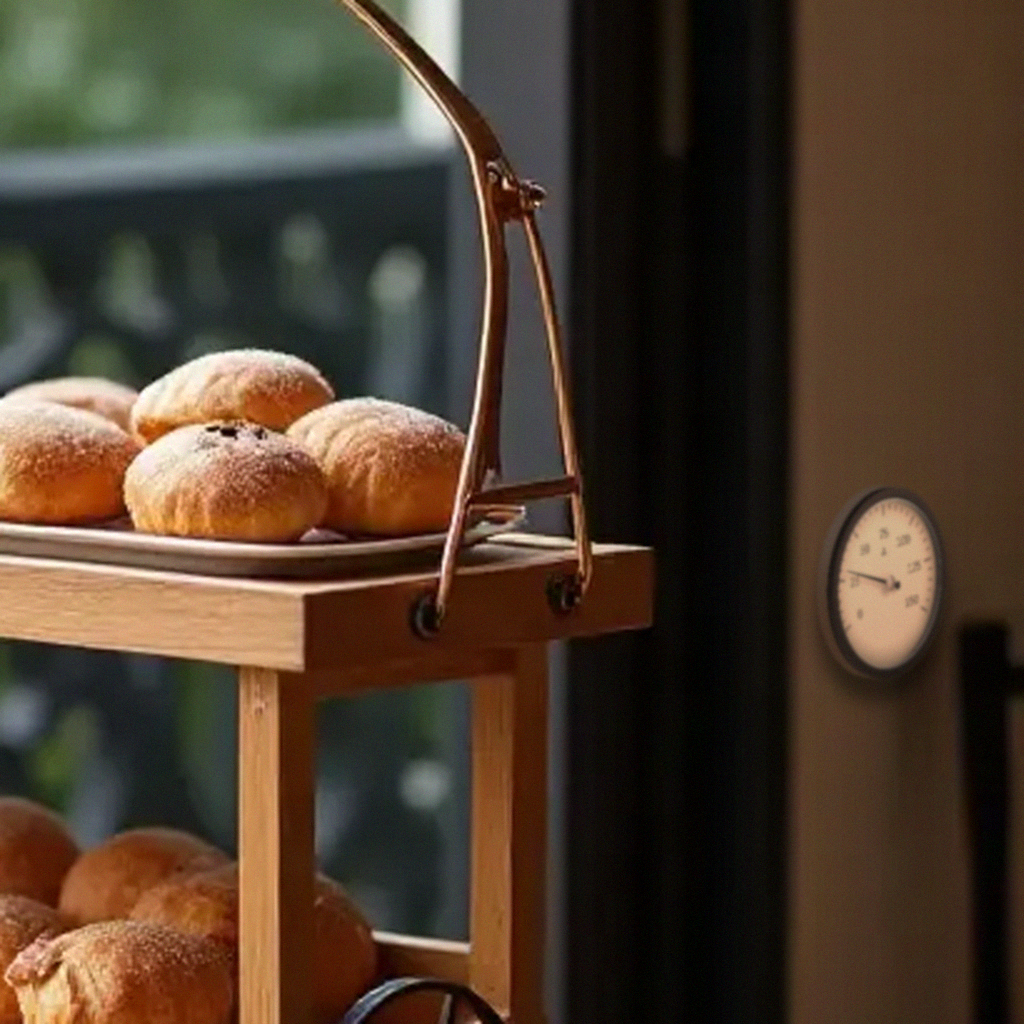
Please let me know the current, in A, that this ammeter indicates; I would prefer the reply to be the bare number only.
30
